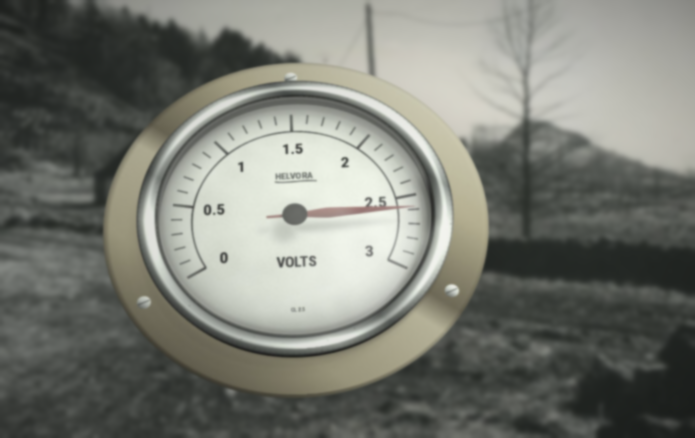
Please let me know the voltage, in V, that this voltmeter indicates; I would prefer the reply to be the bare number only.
2.6
